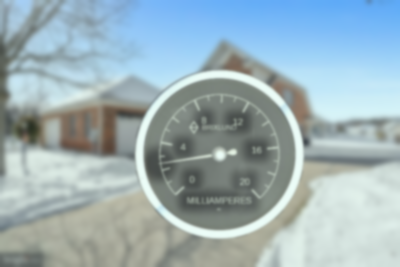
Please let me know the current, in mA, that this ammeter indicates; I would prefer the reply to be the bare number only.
2.5
